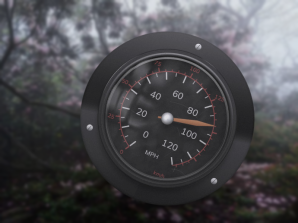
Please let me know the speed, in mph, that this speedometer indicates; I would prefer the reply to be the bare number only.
90
